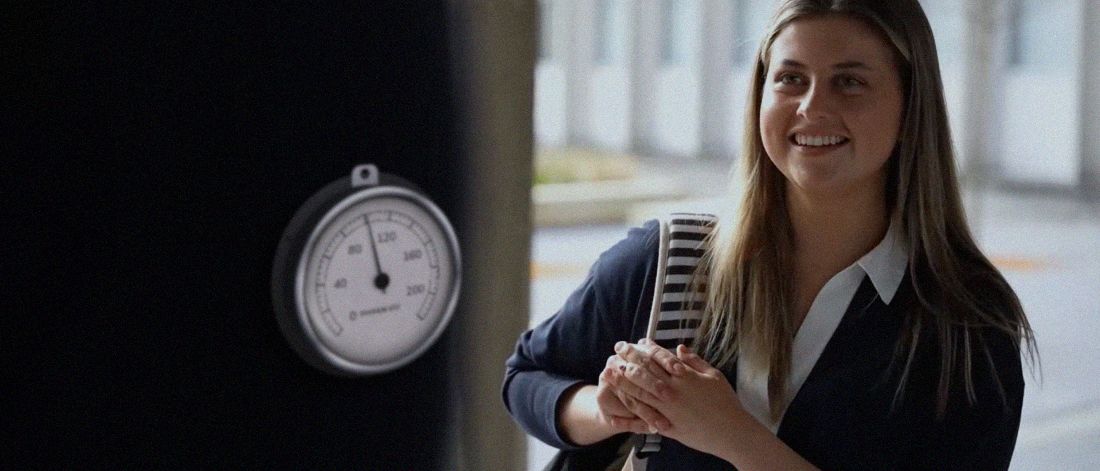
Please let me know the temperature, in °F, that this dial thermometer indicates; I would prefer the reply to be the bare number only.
100
